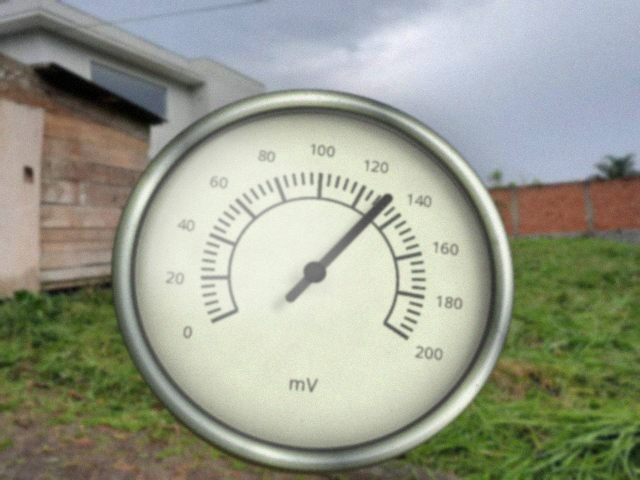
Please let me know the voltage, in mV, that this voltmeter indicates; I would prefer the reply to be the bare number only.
132
